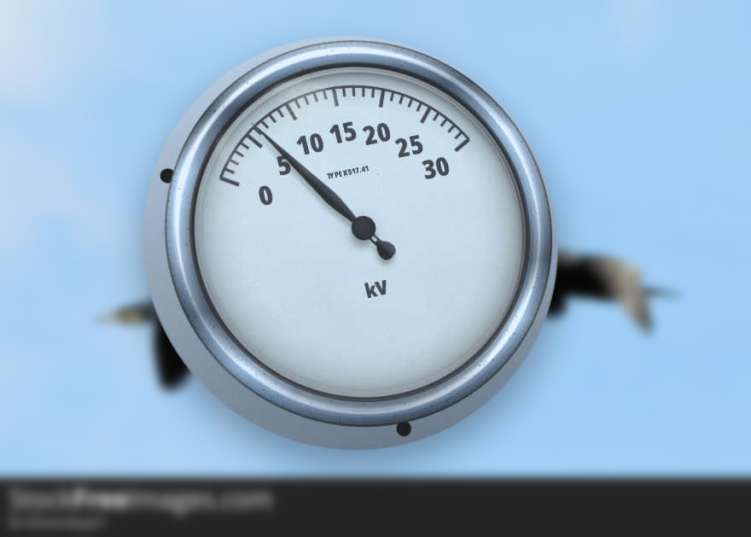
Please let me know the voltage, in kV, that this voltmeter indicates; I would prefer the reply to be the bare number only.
6
